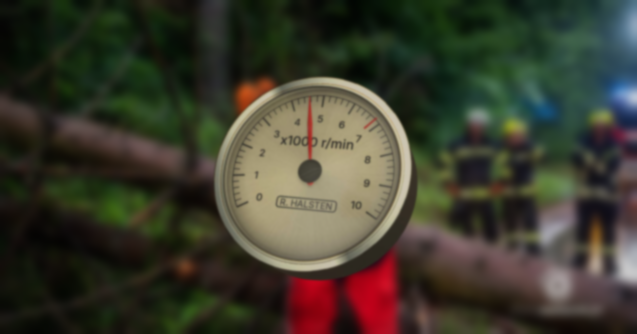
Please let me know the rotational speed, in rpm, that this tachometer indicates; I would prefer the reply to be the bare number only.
4600
